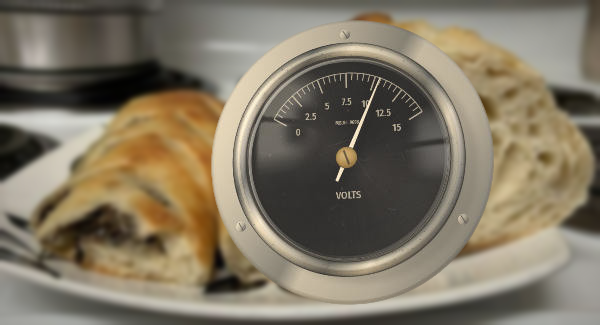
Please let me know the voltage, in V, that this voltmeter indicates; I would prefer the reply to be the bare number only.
10.5
